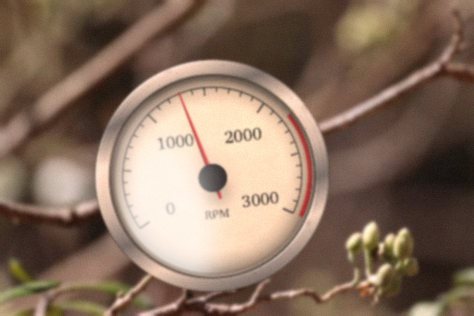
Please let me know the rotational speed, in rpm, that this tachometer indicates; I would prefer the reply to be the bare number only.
1300
